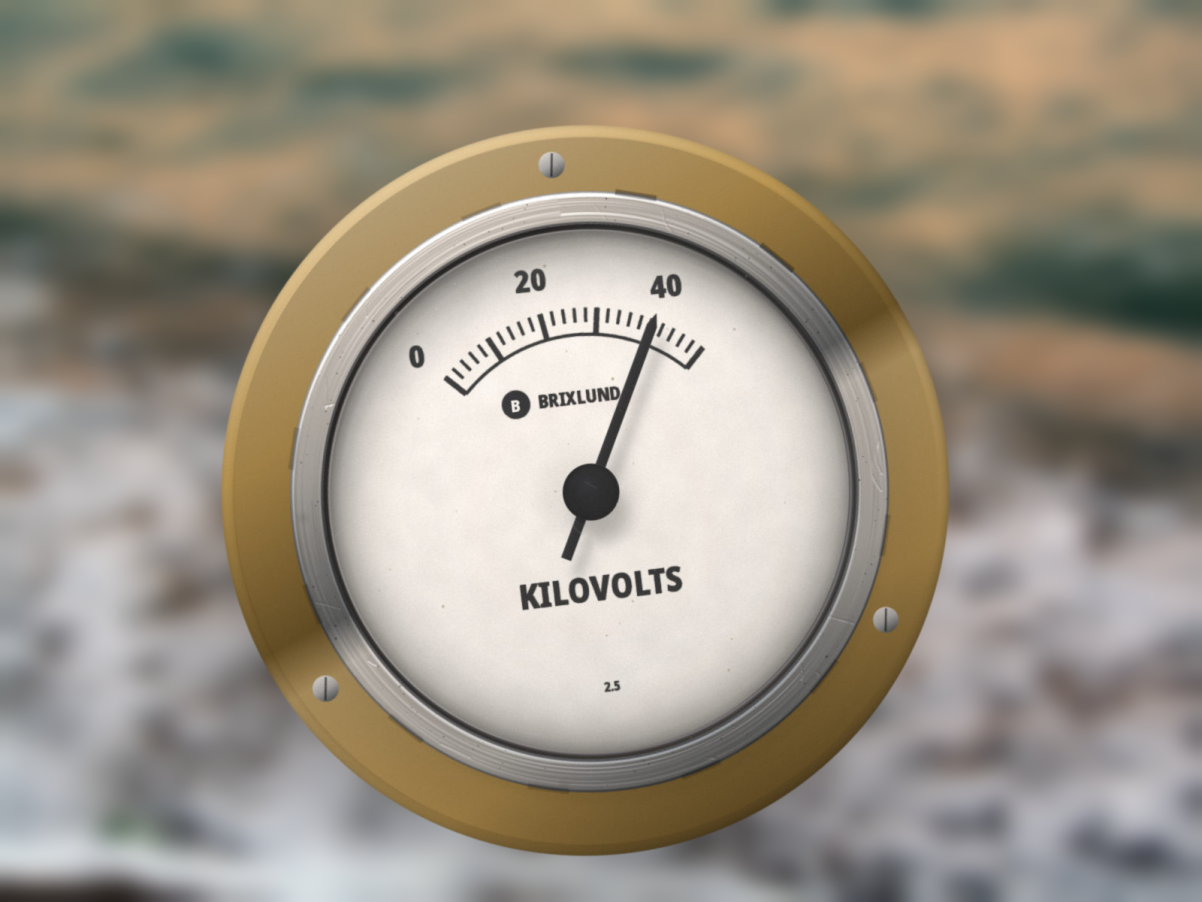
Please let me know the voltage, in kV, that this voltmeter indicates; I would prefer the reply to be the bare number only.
40
